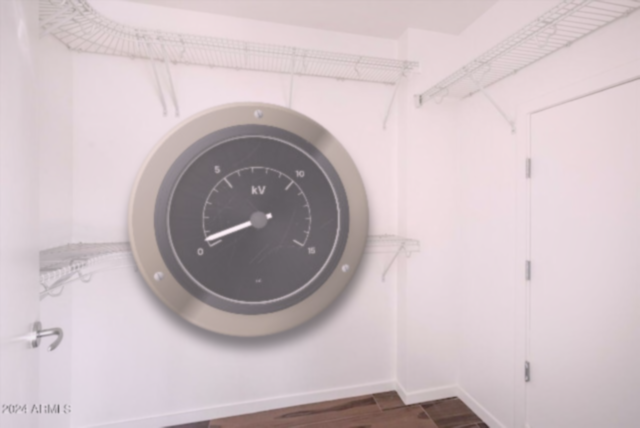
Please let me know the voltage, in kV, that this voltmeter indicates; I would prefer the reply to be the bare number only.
0.5
